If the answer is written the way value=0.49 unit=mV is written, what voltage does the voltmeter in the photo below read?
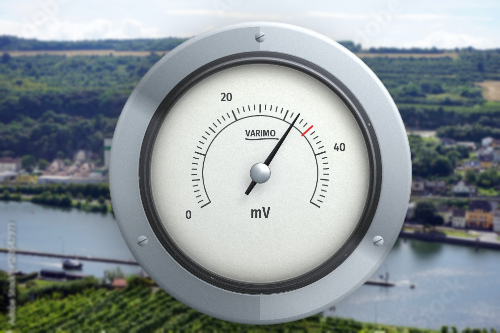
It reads value=32 unit=mV
